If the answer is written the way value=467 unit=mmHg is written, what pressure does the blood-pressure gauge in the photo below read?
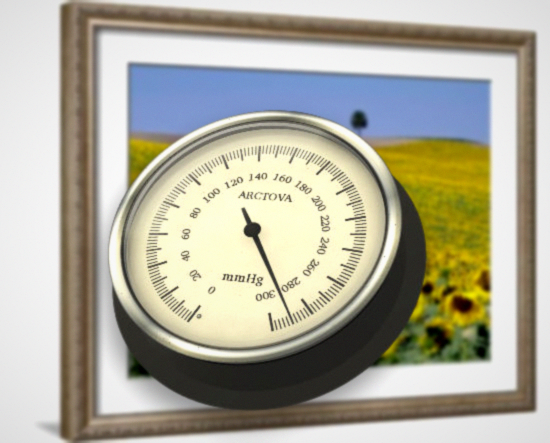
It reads value=290 unit=mmHg
